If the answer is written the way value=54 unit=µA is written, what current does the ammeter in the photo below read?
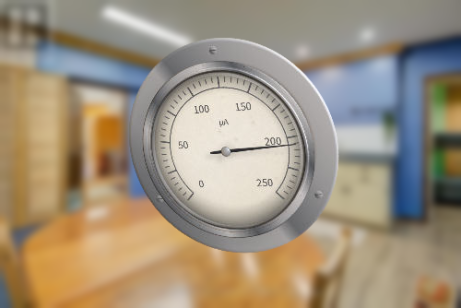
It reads value=205 unit=µA
